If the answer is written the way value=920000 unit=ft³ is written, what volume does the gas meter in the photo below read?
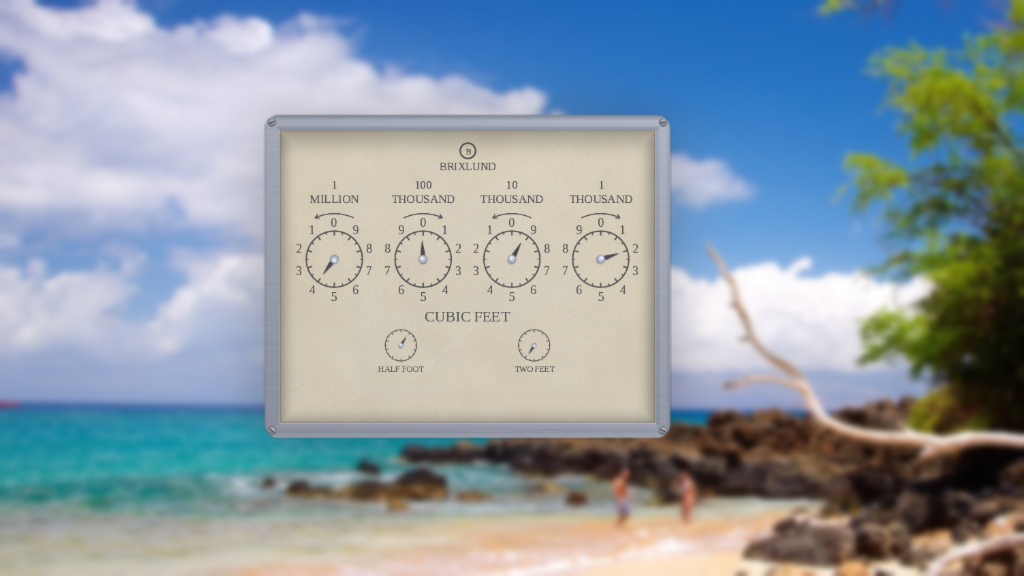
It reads value=399200 unit=ft³
